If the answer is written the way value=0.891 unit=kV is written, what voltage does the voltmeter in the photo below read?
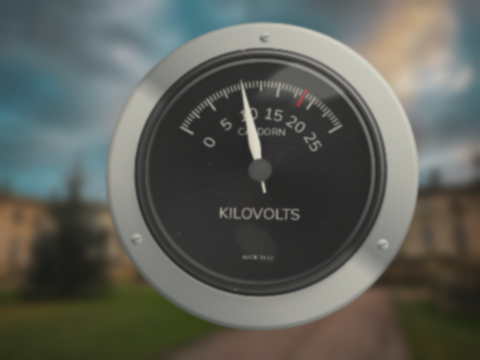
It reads value=10 unit=kV
